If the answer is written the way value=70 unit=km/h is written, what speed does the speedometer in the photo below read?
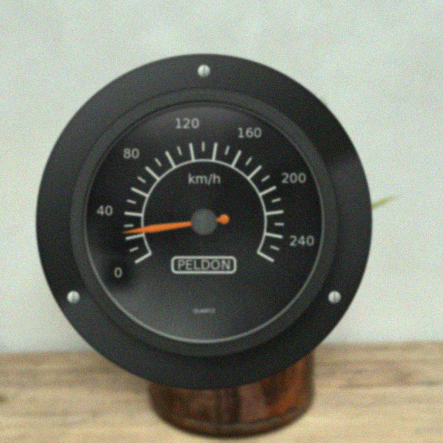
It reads value=25 unit=km/h
